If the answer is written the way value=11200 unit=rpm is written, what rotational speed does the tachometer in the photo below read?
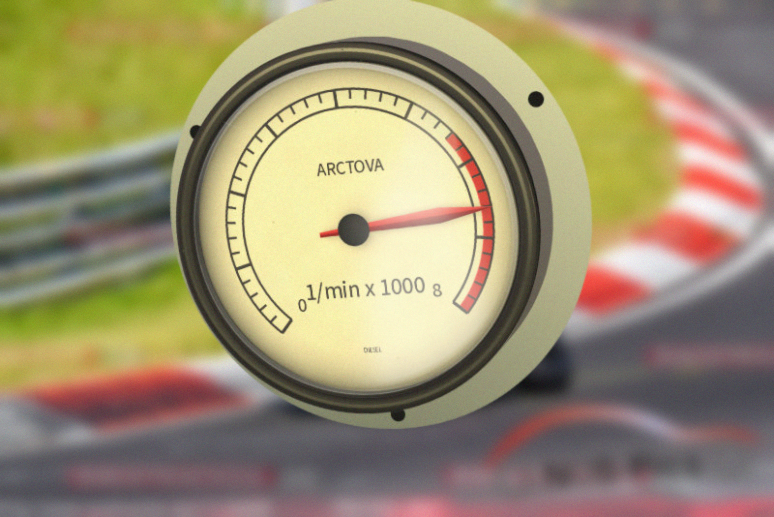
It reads value=6600 unit=rpm
